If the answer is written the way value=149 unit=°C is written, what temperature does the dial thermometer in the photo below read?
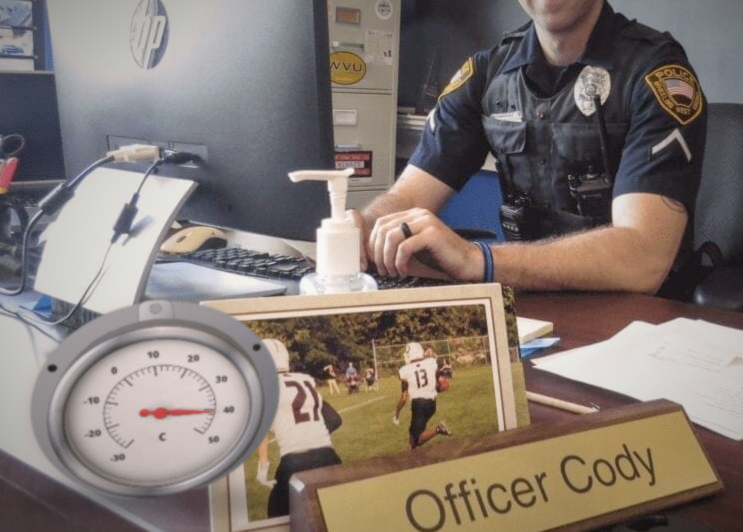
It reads value=40 unit=°C
